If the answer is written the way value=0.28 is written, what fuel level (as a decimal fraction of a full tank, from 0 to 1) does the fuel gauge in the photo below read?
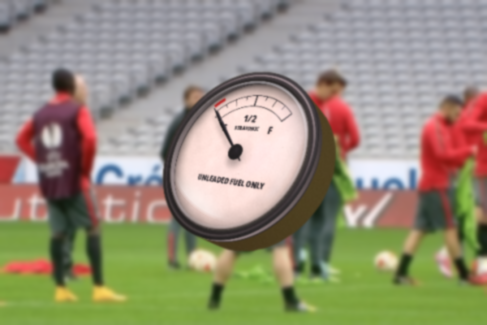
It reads value=0
